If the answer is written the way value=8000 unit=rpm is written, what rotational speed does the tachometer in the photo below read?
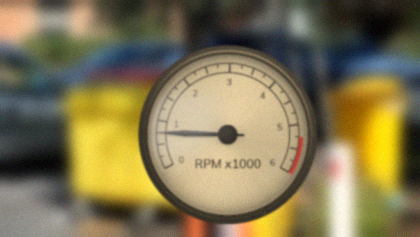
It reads value=750 unit=rpm
